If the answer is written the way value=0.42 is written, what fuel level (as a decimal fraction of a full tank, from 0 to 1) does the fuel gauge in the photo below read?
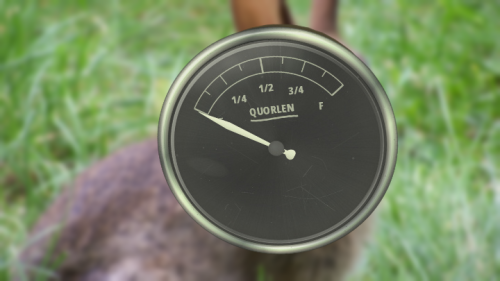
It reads value=0
